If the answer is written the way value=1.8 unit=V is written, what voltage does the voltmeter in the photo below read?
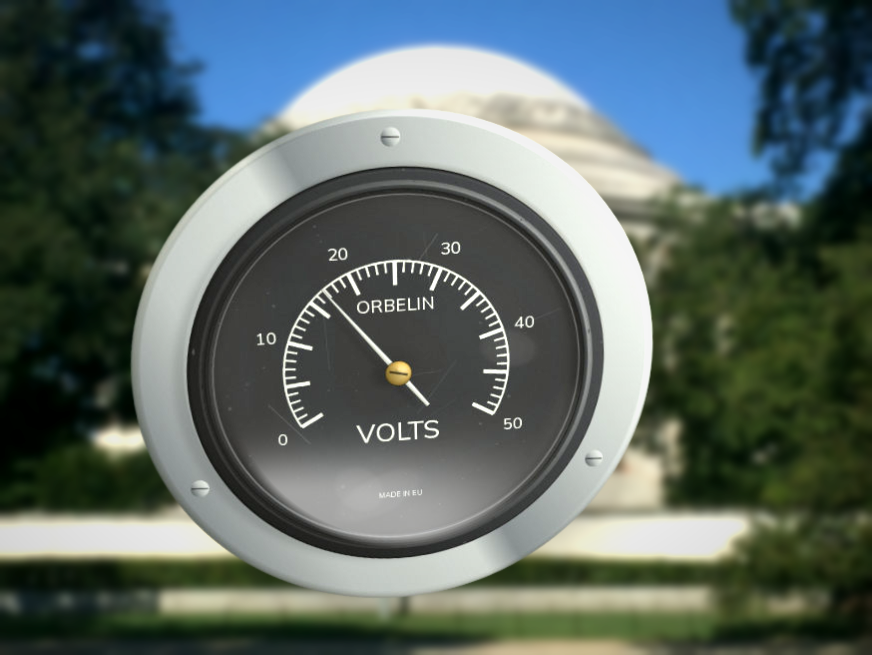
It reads value=17 unit=V
